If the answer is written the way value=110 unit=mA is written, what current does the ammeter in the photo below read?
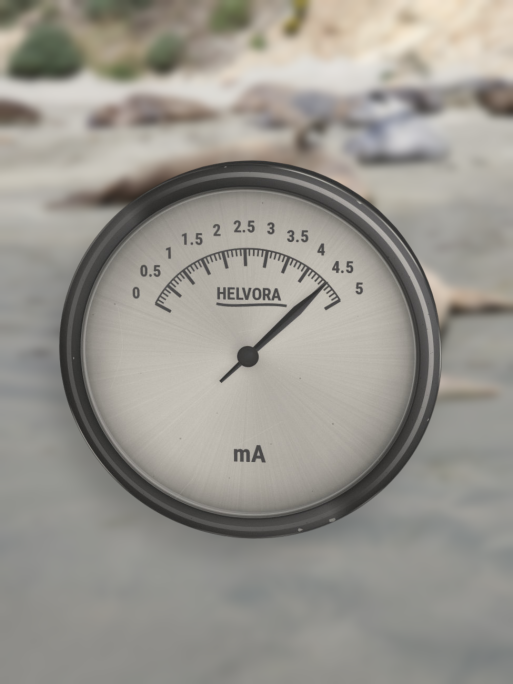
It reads value=4.5 unit=mA
